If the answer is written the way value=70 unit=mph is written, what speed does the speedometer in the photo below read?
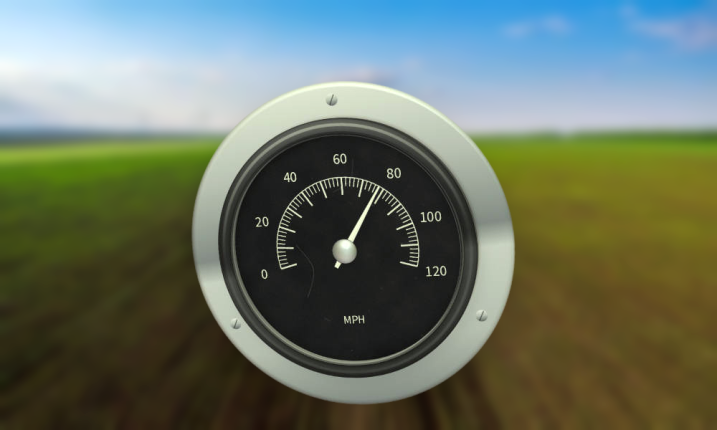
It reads value=78 unit=mph
